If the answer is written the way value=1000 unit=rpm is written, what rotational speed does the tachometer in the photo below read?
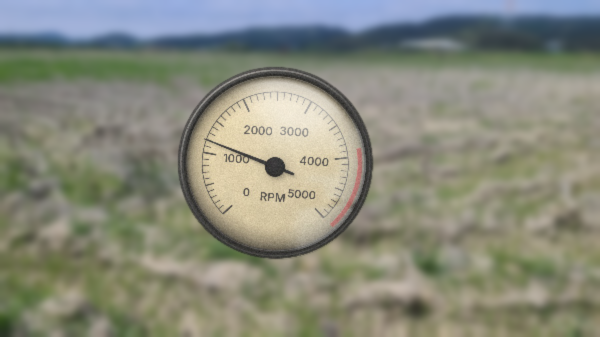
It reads value=1200 unit=rpm
